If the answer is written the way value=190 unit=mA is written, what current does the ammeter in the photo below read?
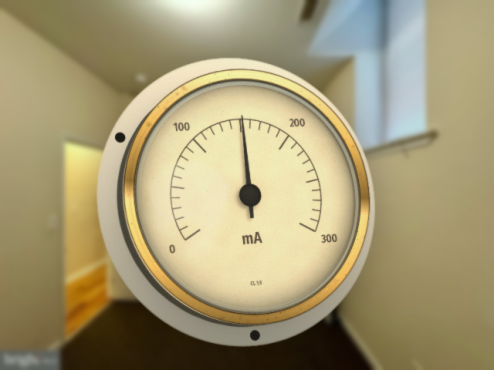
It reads value=150 unit=mA
